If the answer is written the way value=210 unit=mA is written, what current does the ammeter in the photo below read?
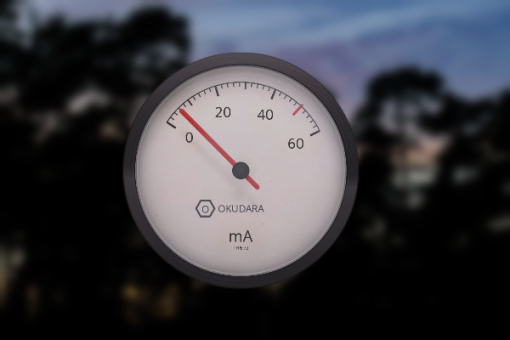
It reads value=6 unit=mA
